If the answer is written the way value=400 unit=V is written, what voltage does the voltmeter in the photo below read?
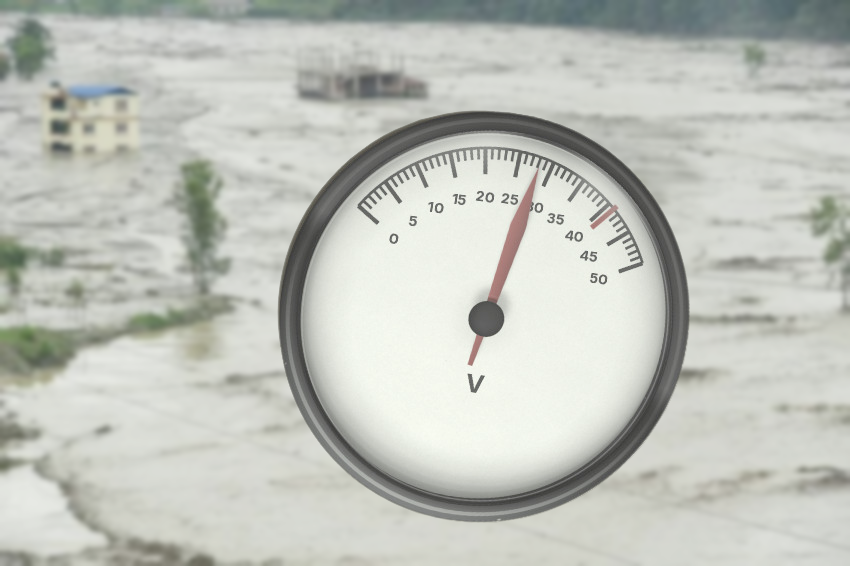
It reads value=28 unit=V
